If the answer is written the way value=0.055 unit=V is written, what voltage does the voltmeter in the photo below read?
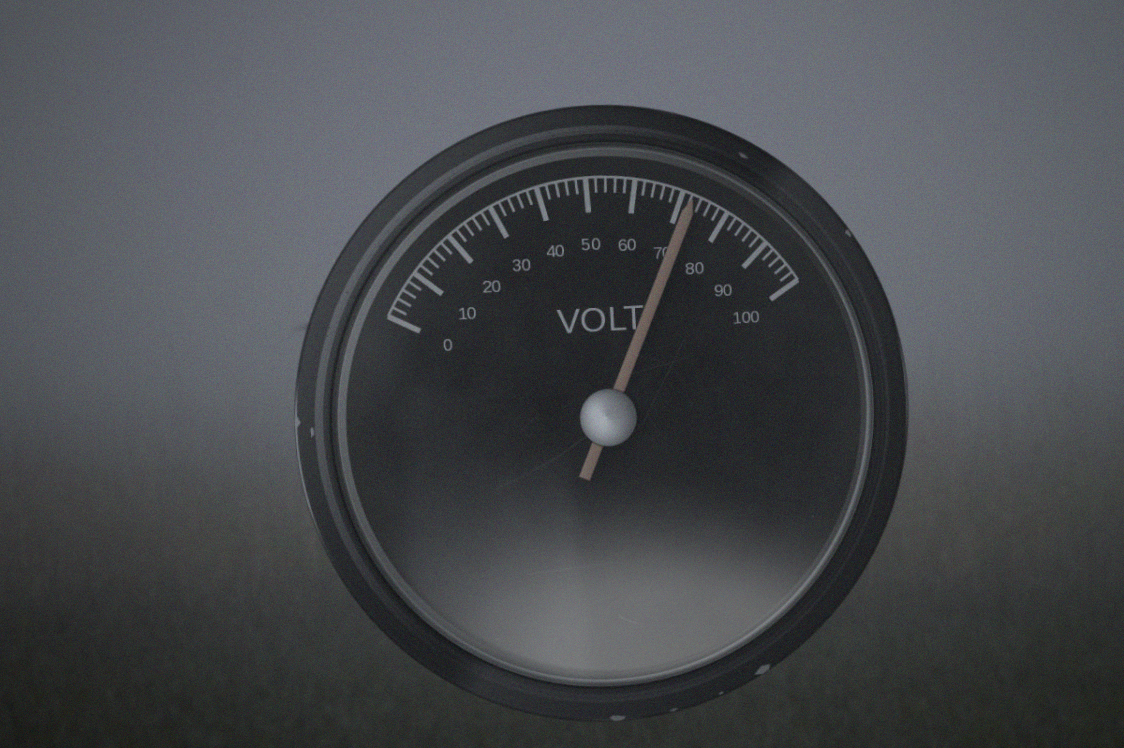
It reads value=72 unit=V
